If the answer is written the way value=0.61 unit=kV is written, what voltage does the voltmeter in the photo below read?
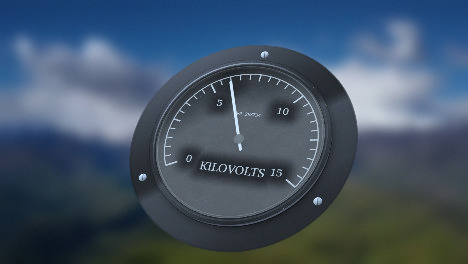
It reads value=6 unit=kV
